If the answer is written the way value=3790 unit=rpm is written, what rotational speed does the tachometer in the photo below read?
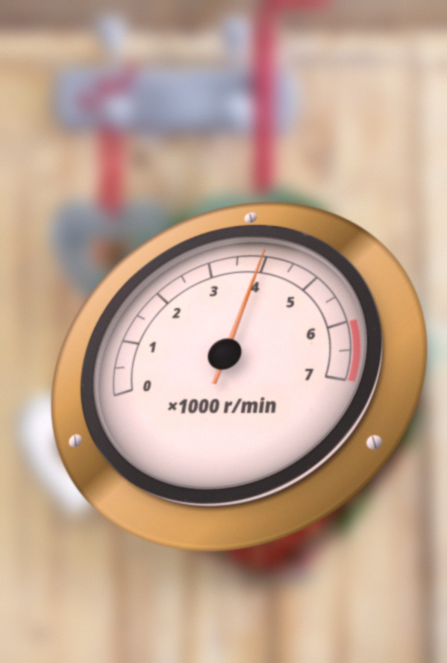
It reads value=4000 unit=rpm
